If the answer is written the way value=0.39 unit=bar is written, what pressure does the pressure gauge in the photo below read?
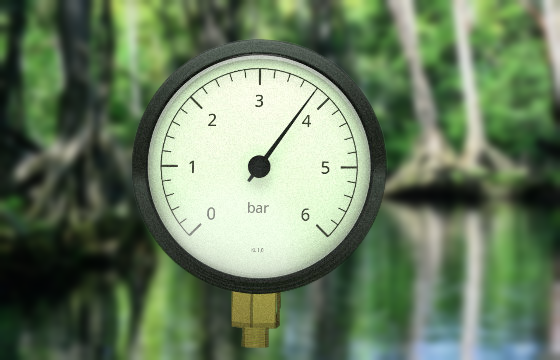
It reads value=3.8 unit=bar
